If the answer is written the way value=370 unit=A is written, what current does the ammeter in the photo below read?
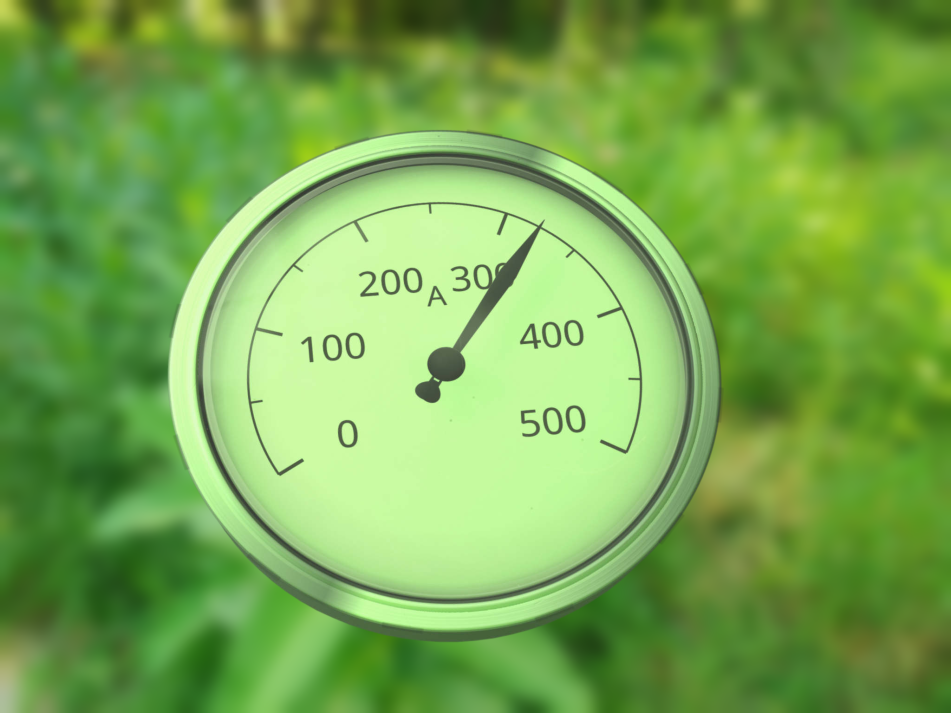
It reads value=325 unit=A
